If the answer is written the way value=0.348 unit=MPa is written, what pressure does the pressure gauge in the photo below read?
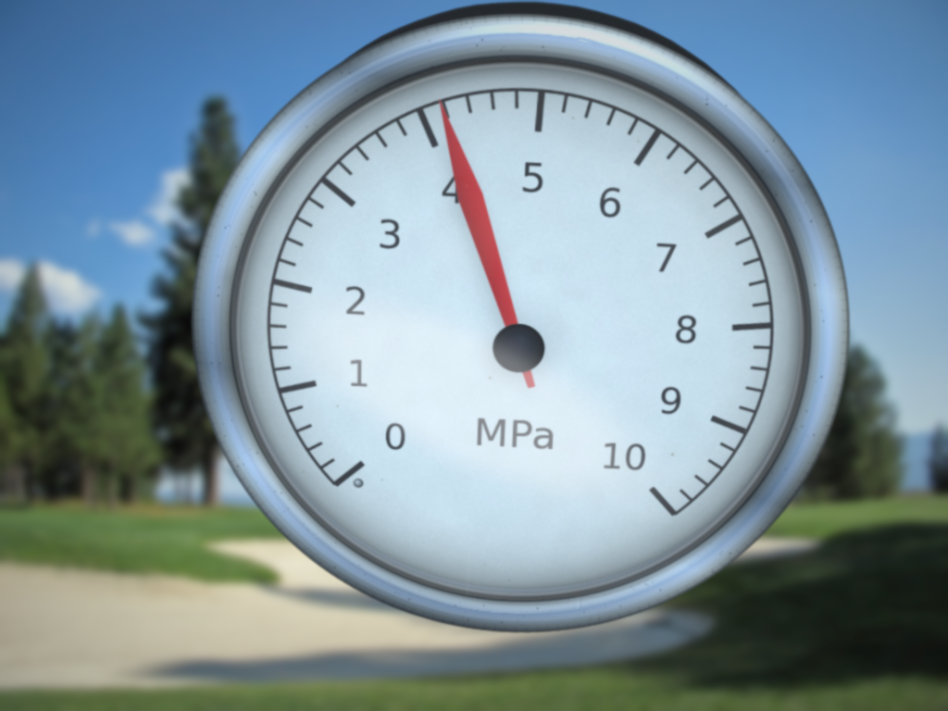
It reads value=4.2 unit=MPa
